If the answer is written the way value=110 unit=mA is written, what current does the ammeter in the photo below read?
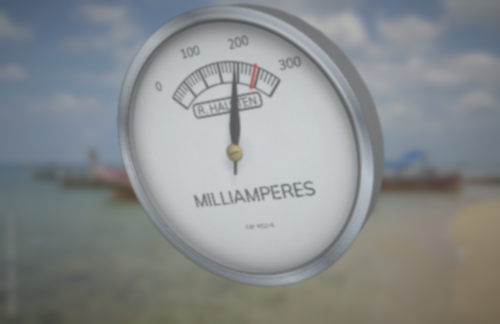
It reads value=200 unit=mA
